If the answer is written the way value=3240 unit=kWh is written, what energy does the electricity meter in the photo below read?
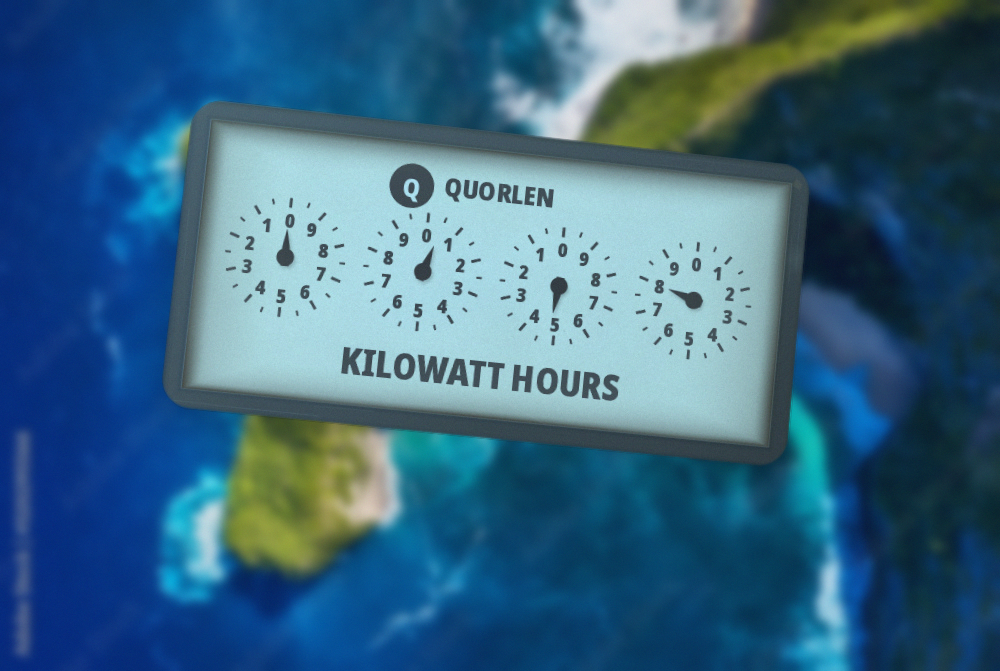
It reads value=48 unit=kWh
